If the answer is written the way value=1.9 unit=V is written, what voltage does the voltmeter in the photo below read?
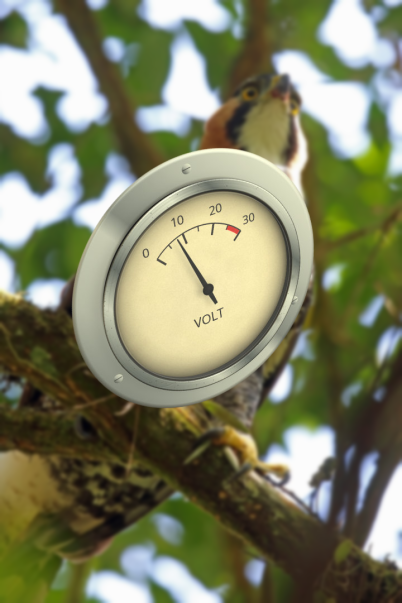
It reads value=7.5 unit=V
